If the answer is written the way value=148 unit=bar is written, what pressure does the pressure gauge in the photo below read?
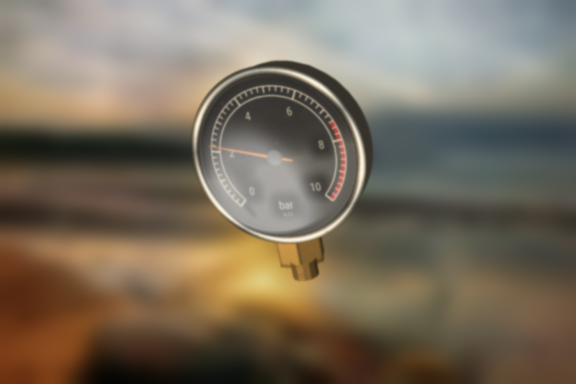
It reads value=2.2 unit=bar
